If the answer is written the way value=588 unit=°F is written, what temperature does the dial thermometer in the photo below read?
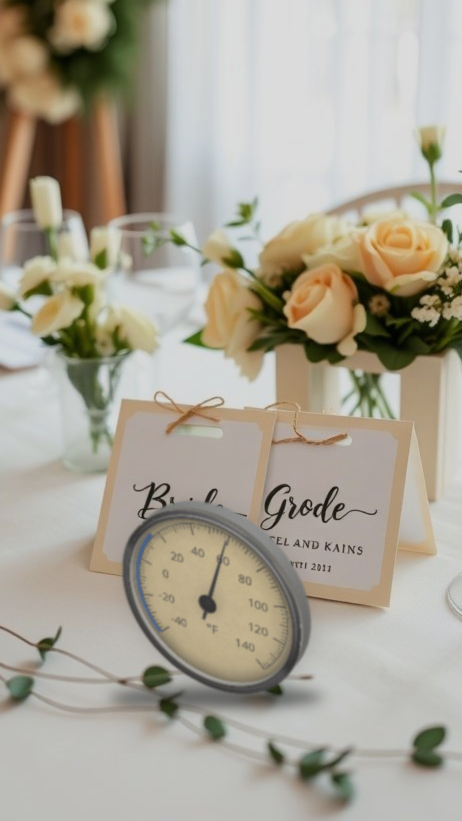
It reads value=60 unit=°F
